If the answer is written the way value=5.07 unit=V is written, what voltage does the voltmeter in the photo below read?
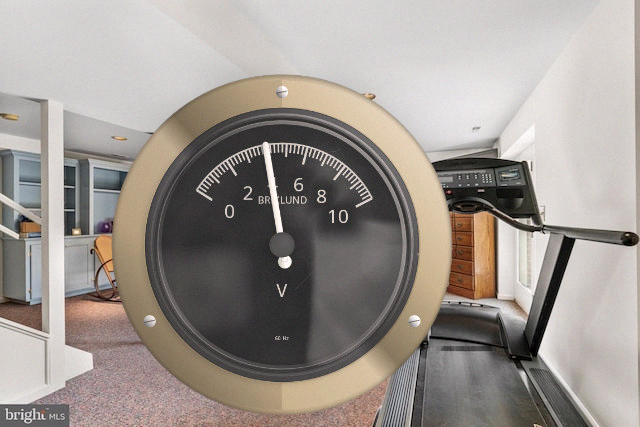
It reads value=4 unit=V
